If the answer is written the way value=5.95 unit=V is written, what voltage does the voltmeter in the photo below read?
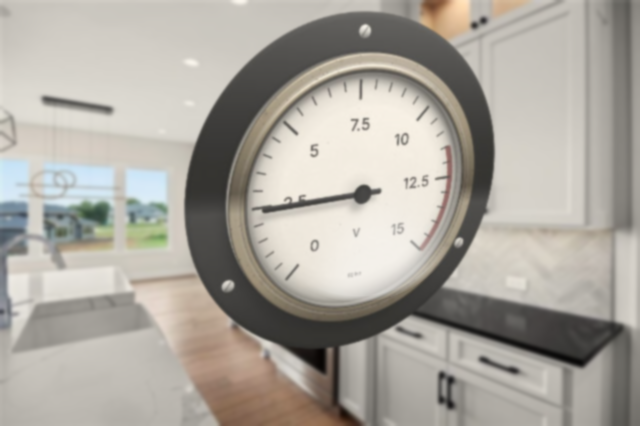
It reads value=2.5 unit=V
